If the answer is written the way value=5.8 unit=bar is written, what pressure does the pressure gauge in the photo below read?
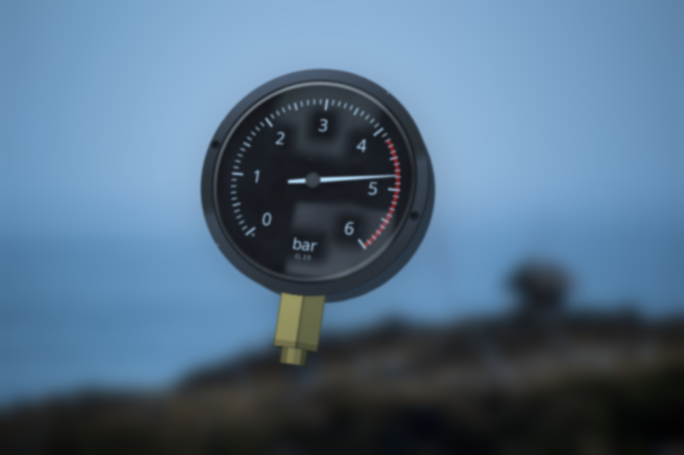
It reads value=4.8 unit=bar
